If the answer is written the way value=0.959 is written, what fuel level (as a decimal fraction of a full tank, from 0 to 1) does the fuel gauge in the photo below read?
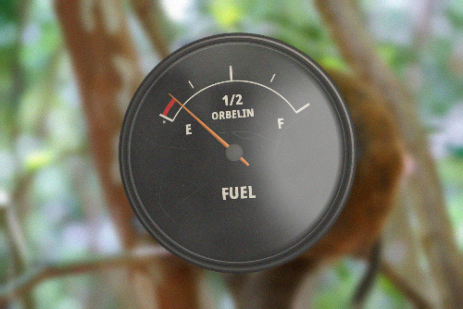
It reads value=0.125
